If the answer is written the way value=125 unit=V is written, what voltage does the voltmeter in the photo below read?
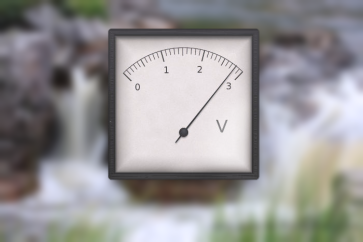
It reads value=2.8 unit=V
